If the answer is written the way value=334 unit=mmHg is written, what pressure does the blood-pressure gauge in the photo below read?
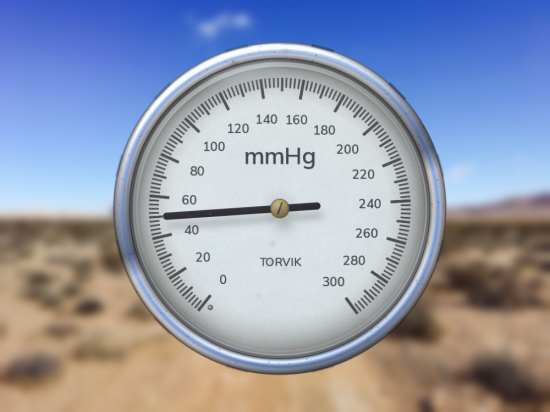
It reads value=50 unit=mmHg
